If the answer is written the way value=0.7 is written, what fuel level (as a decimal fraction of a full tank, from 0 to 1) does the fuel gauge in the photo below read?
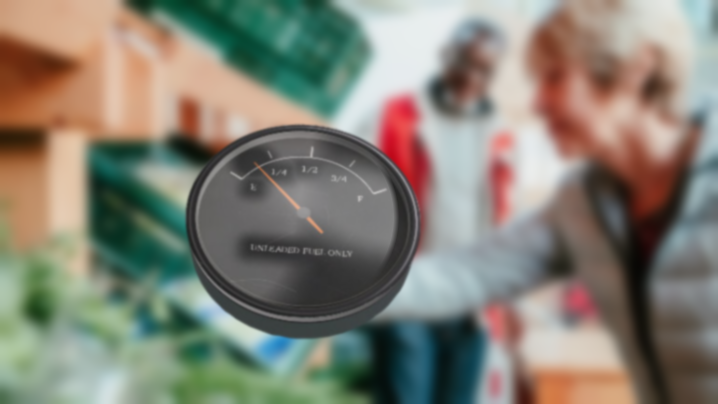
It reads value=0.125
